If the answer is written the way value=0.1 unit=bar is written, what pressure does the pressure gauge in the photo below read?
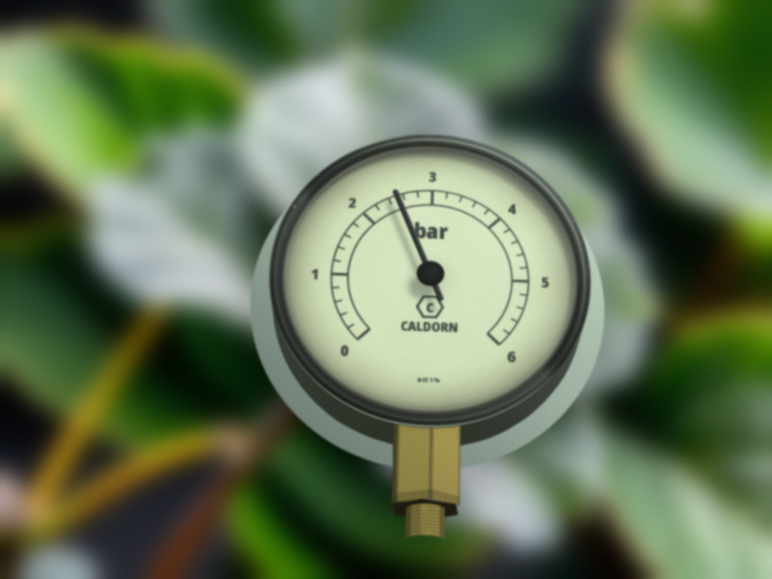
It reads value=2.5 unit=bar
